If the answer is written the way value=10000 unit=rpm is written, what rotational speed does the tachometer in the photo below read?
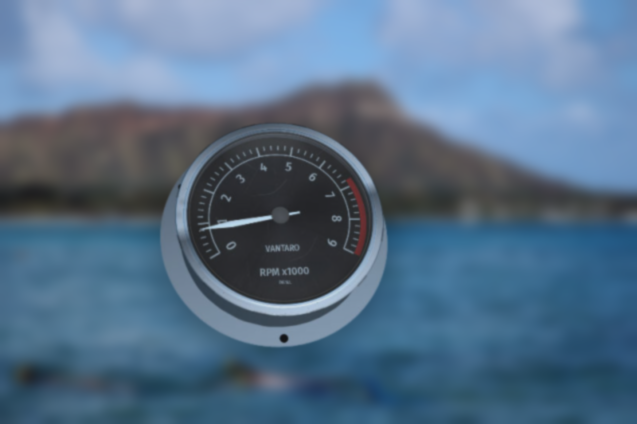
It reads value=800 unit=rpm
